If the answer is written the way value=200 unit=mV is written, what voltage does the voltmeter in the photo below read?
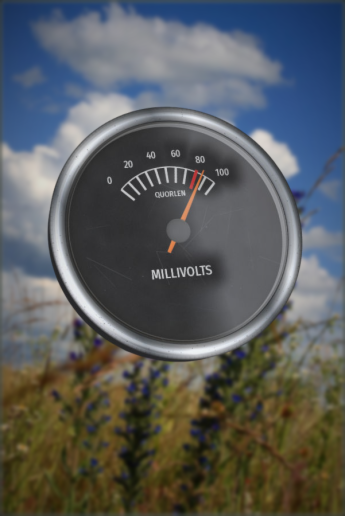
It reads value=85 unit=mV
